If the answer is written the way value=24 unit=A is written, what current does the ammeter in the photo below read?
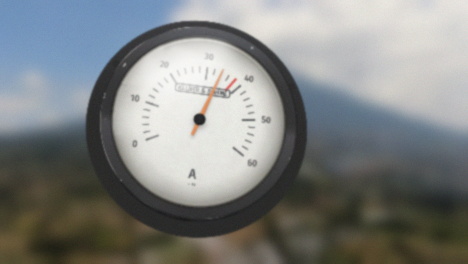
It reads value=34 unit=A
